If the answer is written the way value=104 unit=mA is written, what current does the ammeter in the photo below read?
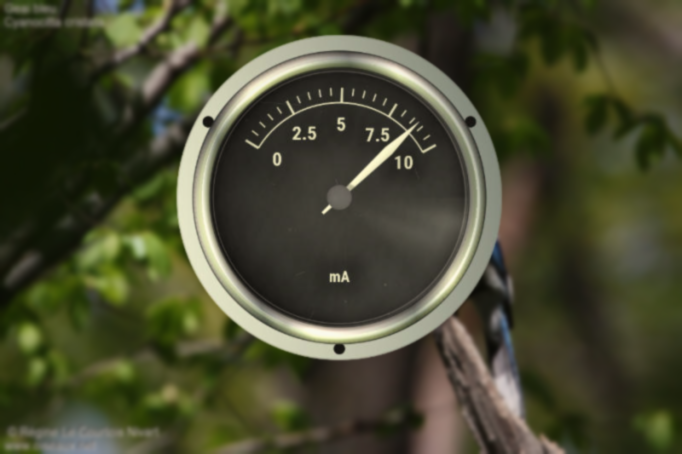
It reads value=8.75 unit=mA
